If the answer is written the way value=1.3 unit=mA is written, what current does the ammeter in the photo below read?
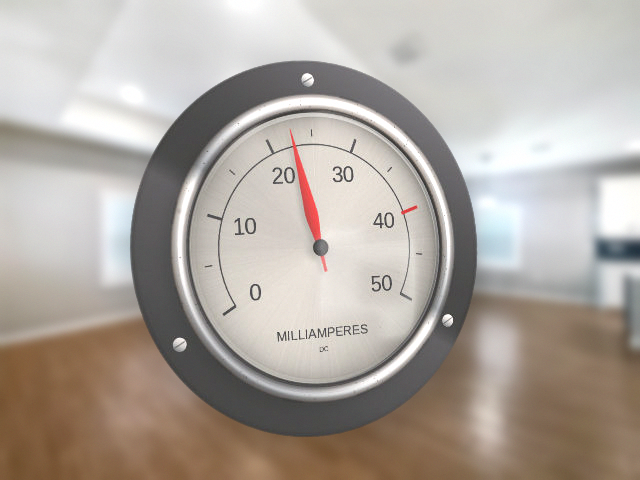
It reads value=22.5 unit=mA
